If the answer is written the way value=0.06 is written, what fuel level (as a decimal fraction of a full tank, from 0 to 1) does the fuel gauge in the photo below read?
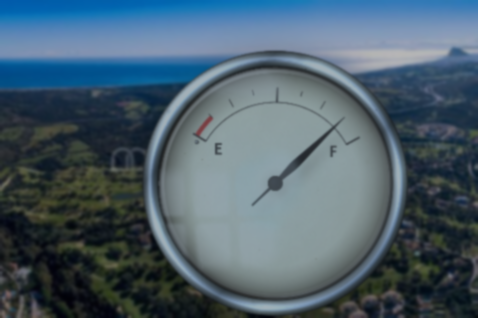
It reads value=0.875
